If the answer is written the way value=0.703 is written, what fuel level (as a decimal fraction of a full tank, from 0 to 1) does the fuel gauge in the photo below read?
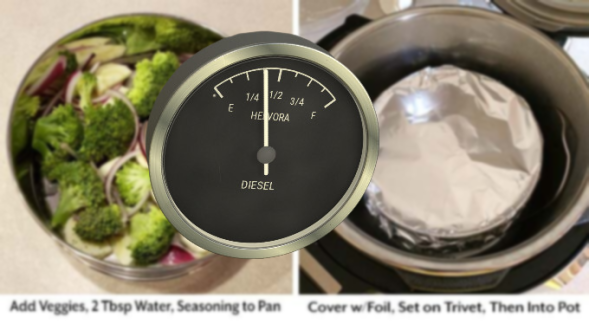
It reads value=0.375
